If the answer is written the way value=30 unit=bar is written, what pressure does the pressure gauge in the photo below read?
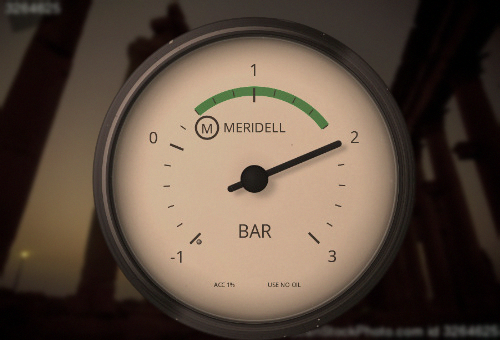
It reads value=2 unit=bar
